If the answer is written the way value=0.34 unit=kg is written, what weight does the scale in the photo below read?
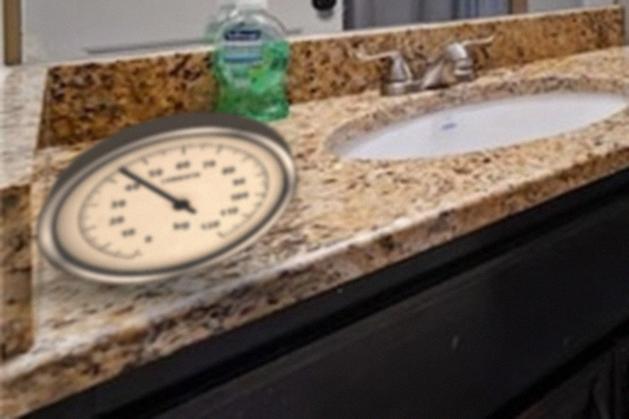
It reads value=45 unit=kg
